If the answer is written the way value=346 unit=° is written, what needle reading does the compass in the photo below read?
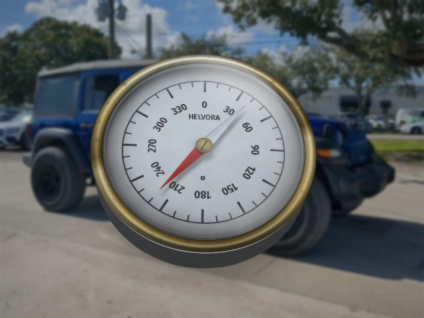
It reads value=220 unit=°
